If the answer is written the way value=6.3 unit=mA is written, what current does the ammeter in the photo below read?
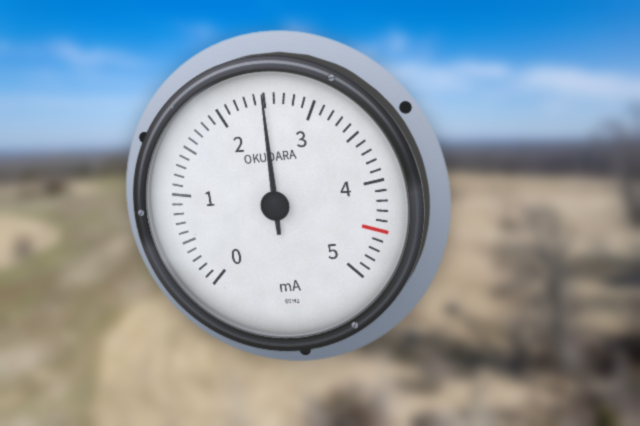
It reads value=2.5 unit=mA
